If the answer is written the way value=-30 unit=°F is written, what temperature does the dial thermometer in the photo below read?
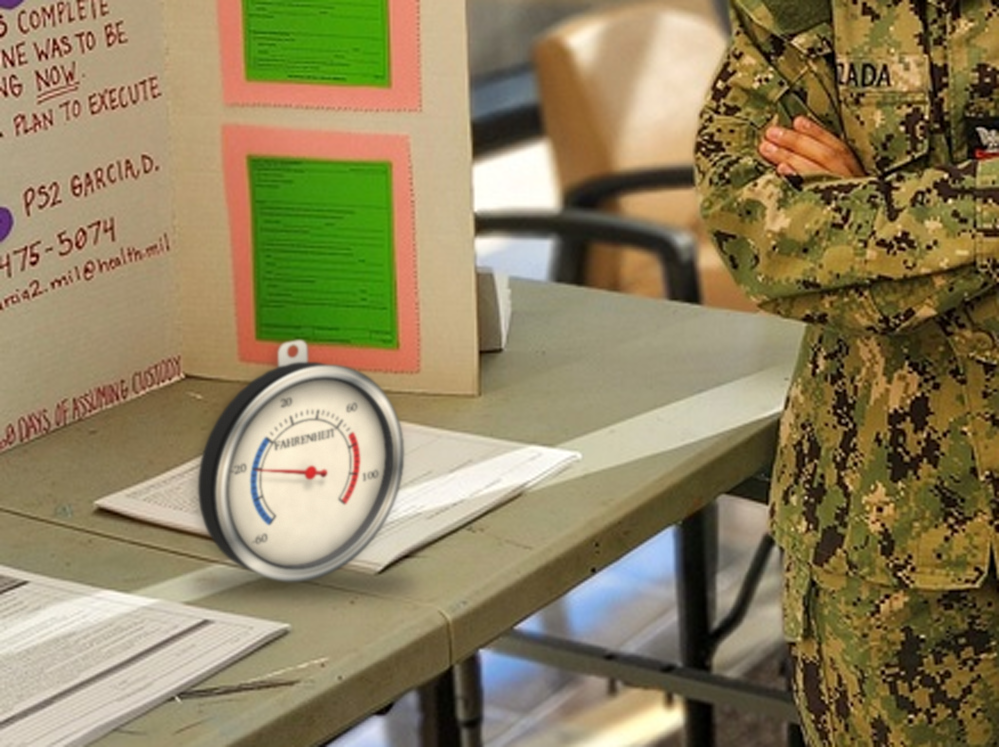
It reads value=-20 unit=°F
